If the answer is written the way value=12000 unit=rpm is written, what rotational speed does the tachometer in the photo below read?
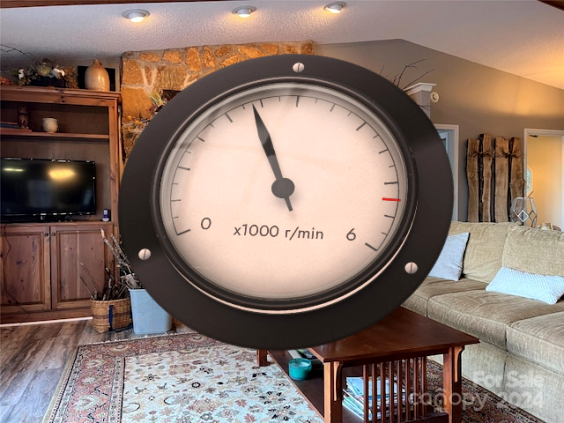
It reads value=2375 unit=rpm
